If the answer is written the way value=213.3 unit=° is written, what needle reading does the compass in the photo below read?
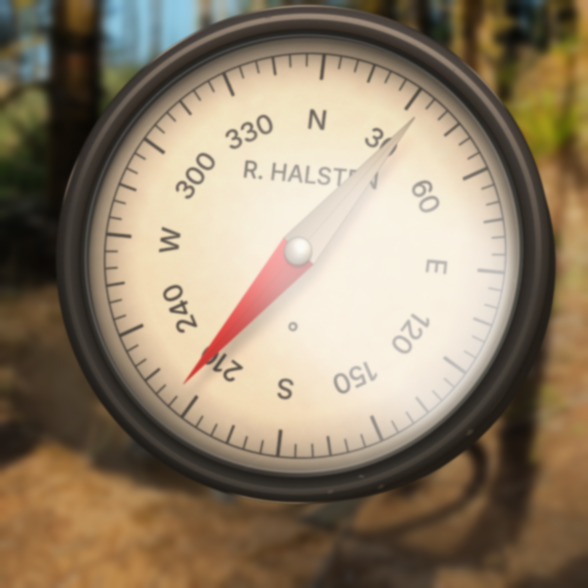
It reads value=215 unit=°
